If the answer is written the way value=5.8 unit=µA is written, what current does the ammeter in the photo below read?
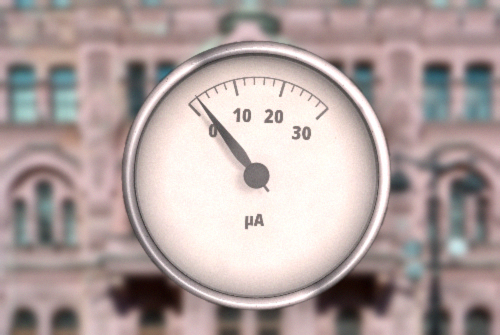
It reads value=2 unit=µA
